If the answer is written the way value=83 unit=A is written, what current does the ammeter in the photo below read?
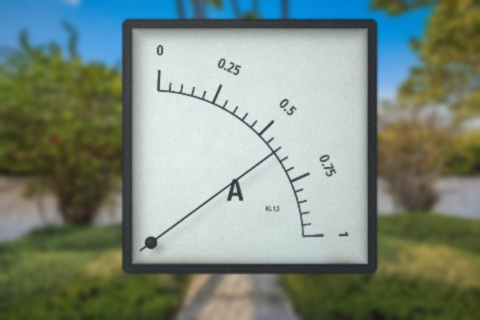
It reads value=0.6 unit=A
